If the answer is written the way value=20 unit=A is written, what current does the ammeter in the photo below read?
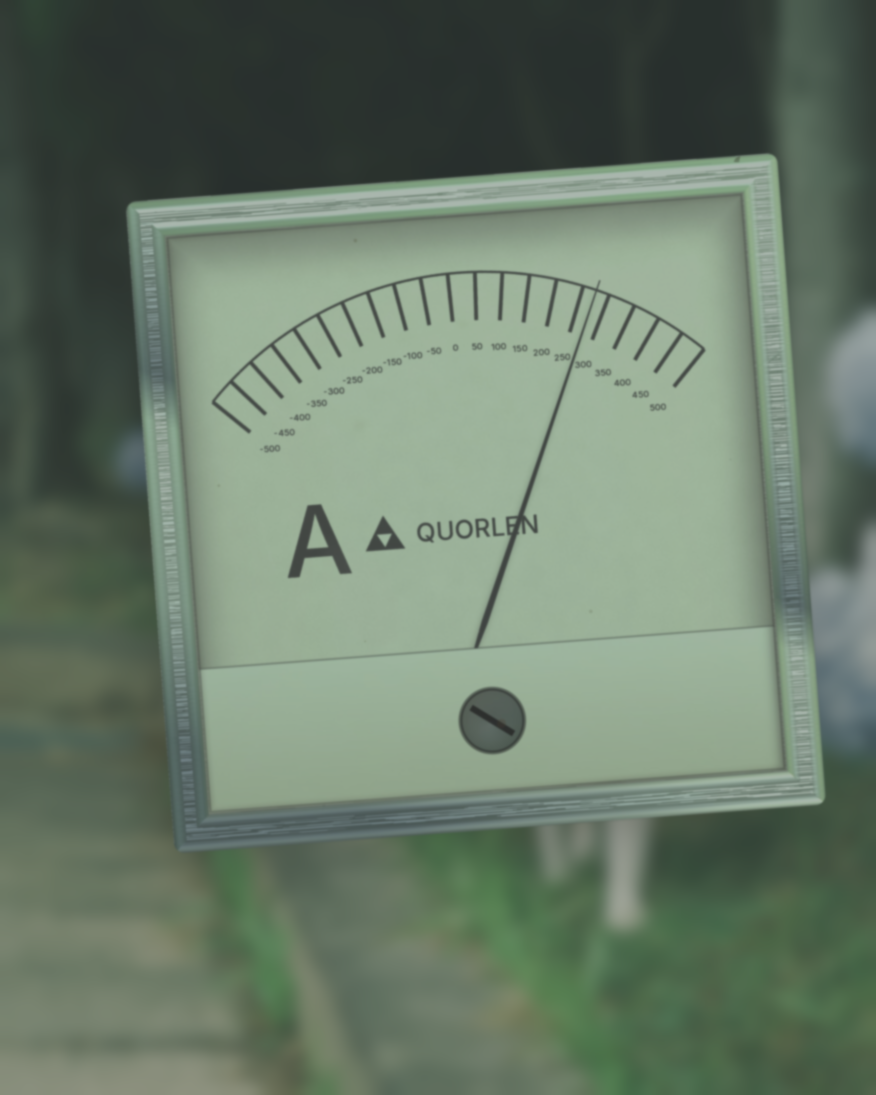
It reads value=275 unit=A
